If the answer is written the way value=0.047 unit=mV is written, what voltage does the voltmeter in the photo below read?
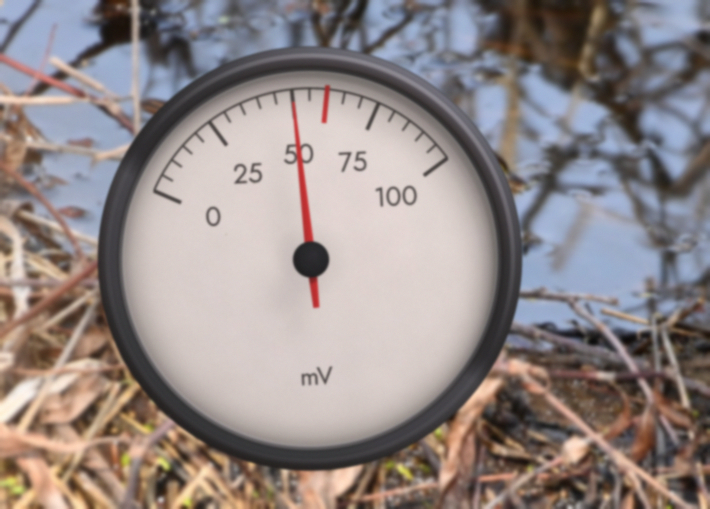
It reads value=50 unit=mV
